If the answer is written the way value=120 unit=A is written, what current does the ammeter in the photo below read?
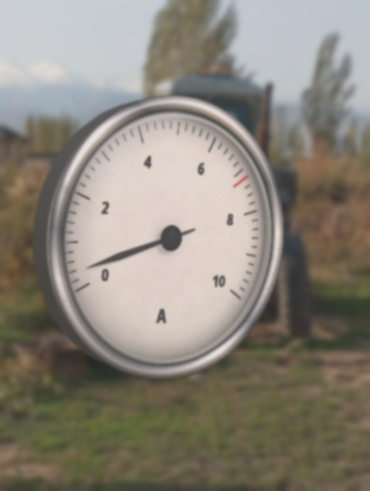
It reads value=0.4 unit=A
